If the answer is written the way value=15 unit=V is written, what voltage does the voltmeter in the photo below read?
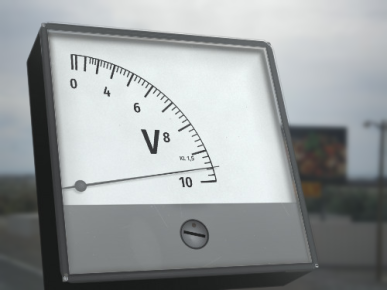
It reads value=9.6 unit=V
